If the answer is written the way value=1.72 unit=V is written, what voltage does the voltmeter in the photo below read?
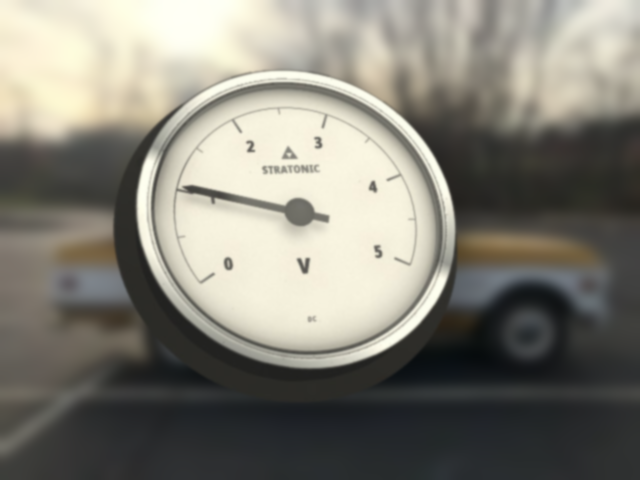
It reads value=1 unit=V
